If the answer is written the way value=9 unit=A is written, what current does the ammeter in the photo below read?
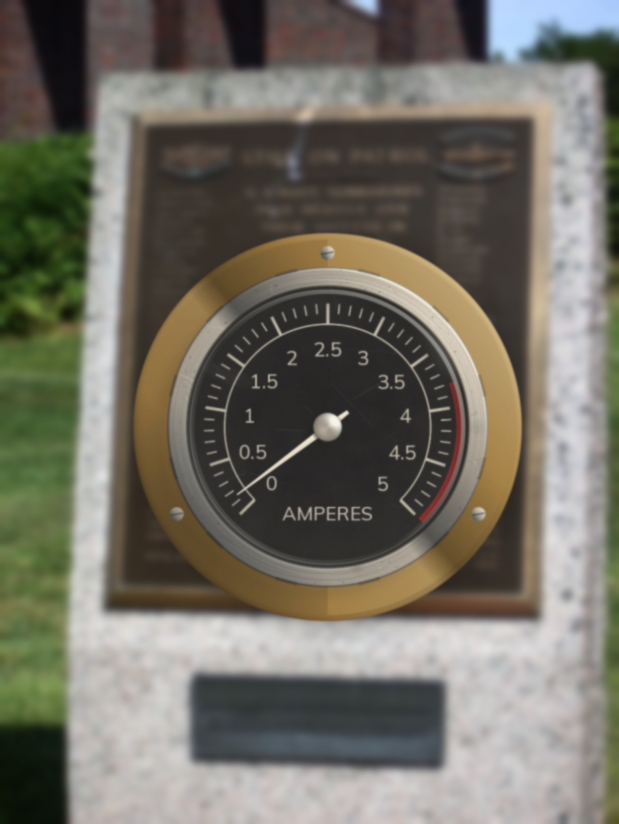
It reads value=0.15 unit=A
